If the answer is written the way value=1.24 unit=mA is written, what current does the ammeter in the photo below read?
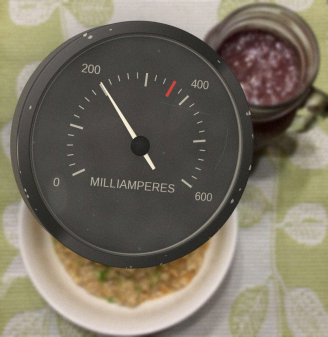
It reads value=200 unit=mA
